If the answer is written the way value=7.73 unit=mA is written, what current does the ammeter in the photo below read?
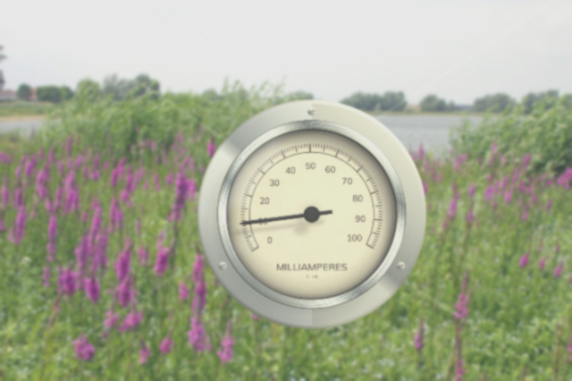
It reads value=10 unit=mA
